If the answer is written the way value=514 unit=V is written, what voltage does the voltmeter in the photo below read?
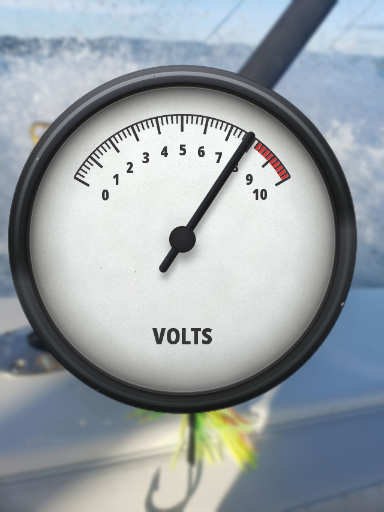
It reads value=7.8 unit=V
